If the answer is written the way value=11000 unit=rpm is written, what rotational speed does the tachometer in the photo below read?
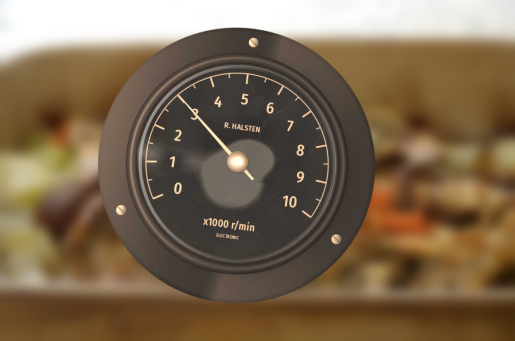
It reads value=3000 unit=rpm
